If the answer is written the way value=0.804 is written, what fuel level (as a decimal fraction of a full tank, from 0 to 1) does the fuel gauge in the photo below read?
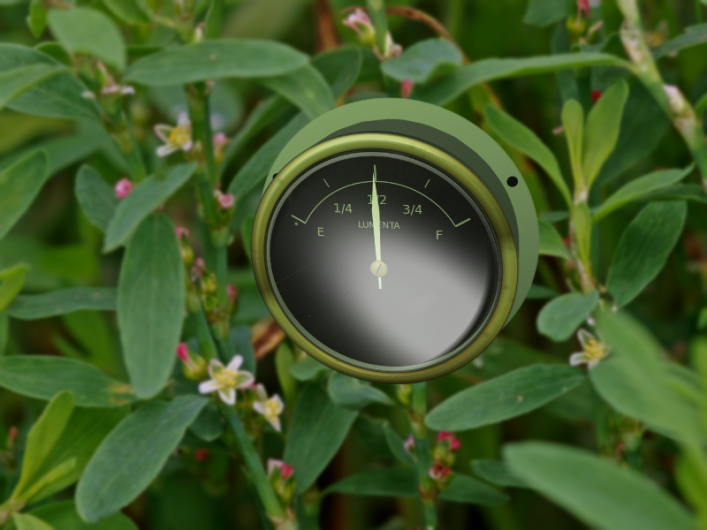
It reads value=0.5
